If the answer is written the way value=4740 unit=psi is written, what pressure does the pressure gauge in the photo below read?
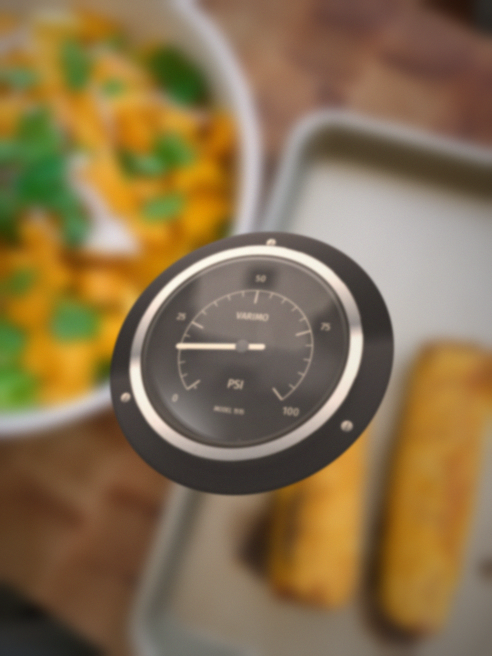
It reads value=15 unit=psi
